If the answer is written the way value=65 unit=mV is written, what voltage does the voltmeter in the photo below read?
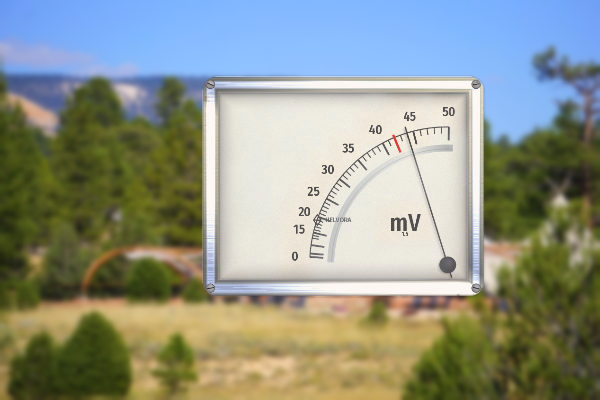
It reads value=44 unit=mV
